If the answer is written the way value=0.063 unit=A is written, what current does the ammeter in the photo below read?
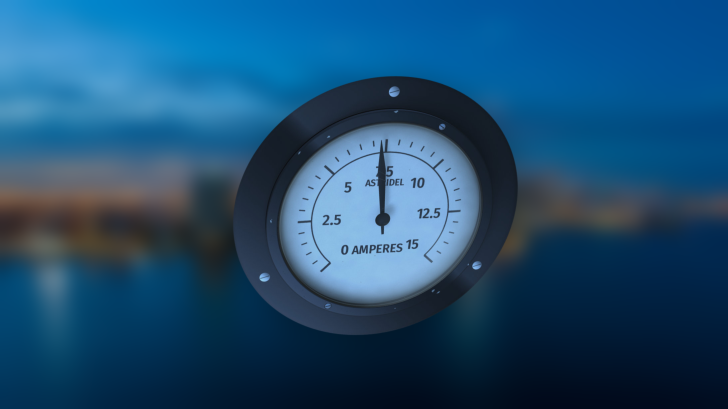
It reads value=7.25 unit=A
